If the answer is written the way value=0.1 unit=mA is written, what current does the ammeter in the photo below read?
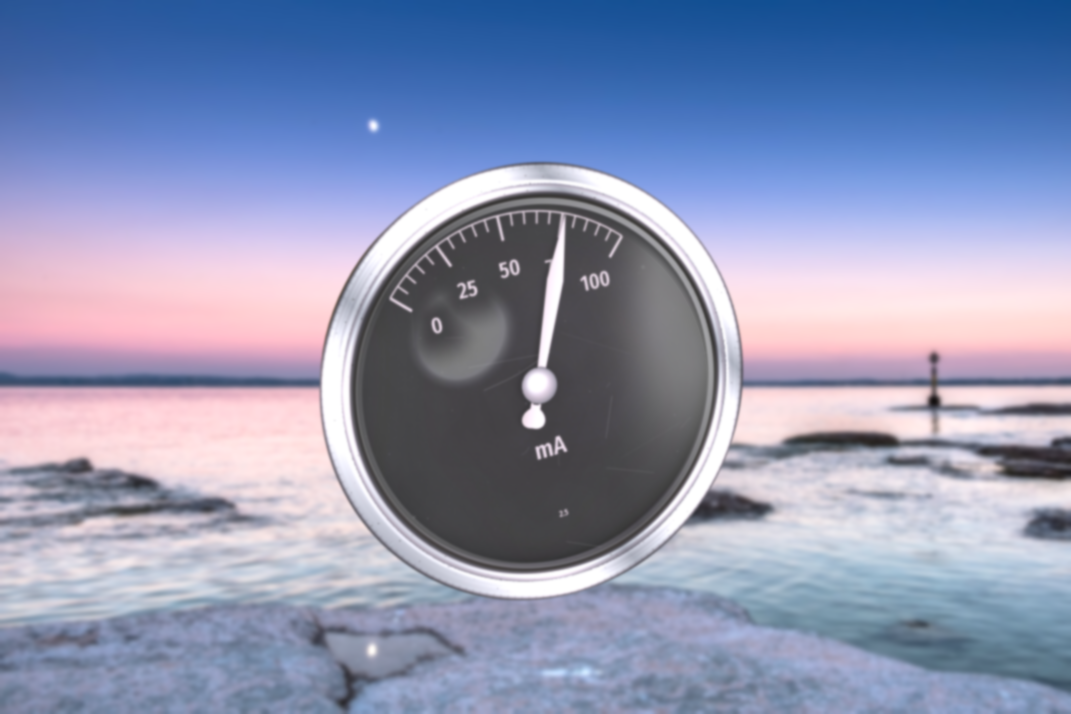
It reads value=75 unit=mA
